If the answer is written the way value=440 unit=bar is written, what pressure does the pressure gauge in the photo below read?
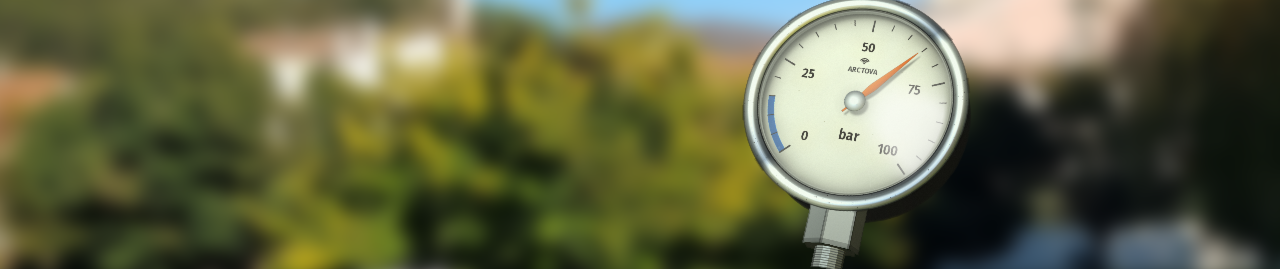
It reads value=65 unit=bar
